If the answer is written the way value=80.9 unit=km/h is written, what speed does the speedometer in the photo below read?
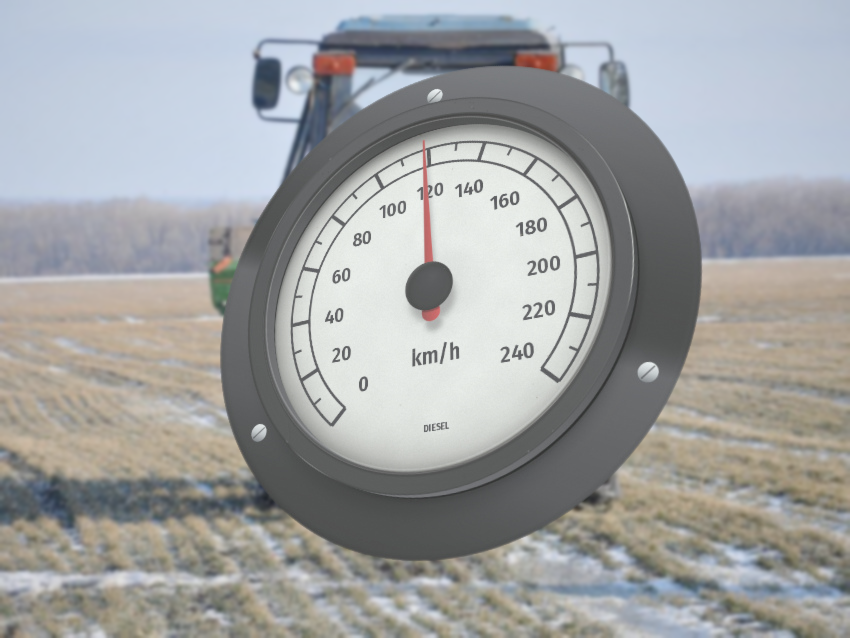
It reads value=120 unit=km/h
